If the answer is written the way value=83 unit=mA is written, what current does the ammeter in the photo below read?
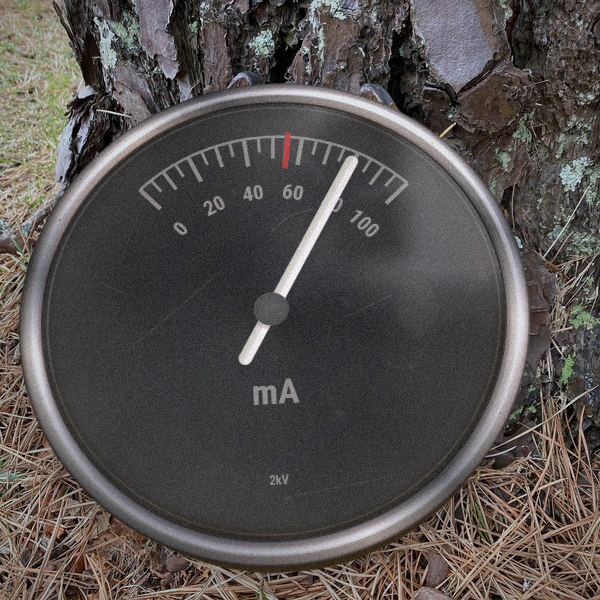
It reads value=80 unit=mA
